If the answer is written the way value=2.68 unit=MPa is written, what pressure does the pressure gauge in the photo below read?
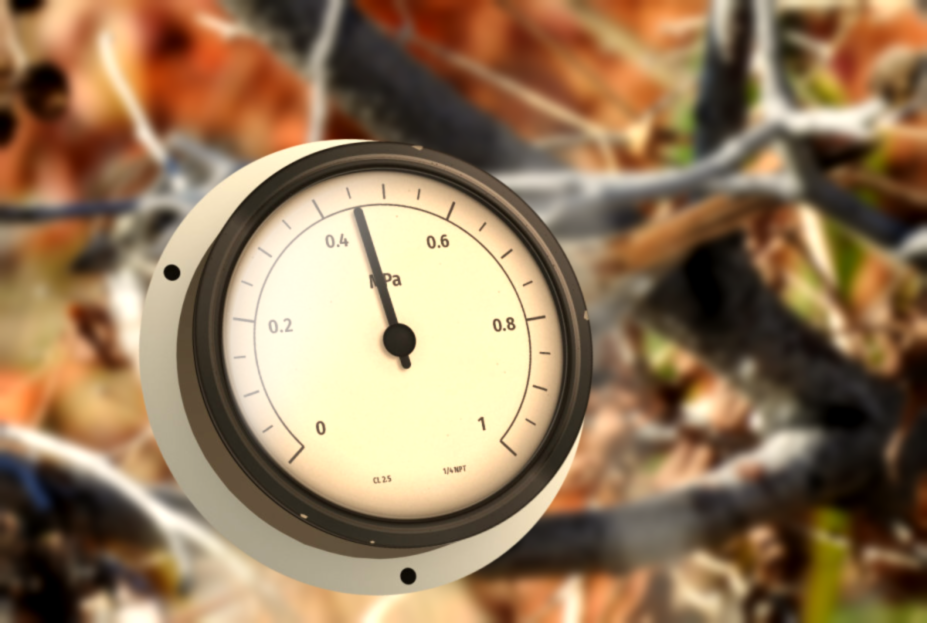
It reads value=0.45 unit=MPa
